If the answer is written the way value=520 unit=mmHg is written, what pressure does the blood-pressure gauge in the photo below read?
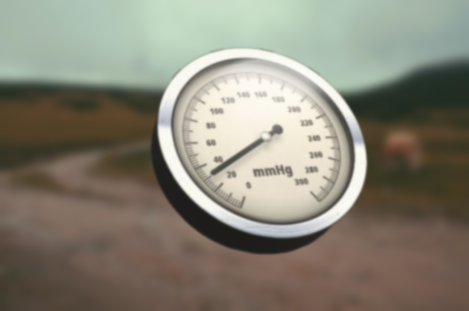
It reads value=30 unit=mmHg
